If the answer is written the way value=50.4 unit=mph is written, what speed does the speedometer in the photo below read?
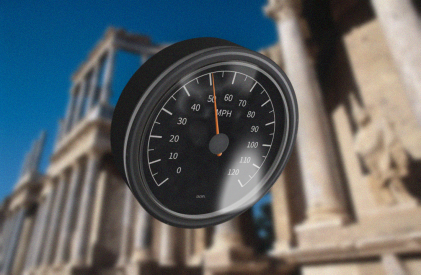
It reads value=50 unit=mph
